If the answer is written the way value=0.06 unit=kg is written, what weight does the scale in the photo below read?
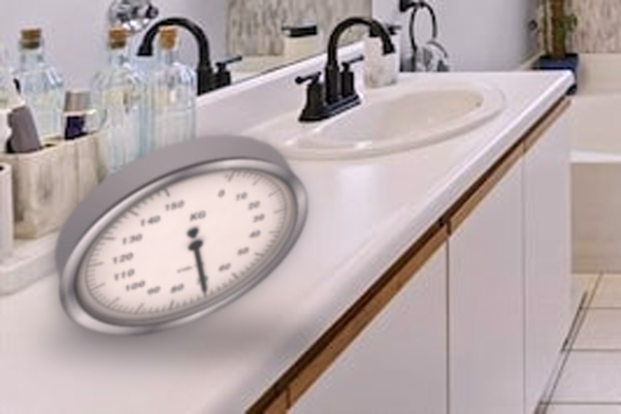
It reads value=70 unit=kg
